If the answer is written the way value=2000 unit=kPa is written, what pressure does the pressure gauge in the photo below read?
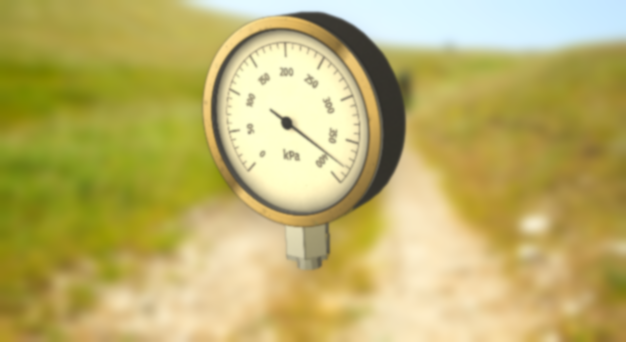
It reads value=380 unit=kPa
